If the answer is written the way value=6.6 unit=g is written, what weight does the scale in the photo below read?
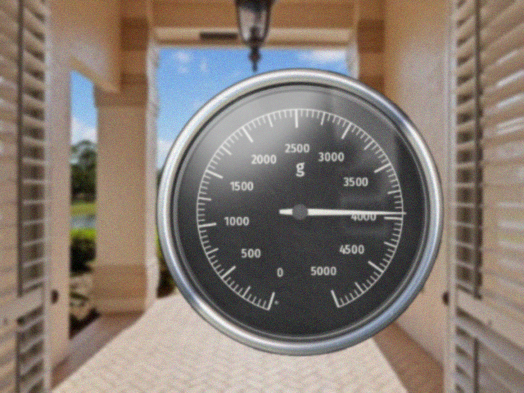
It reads value=3950 unit=g
